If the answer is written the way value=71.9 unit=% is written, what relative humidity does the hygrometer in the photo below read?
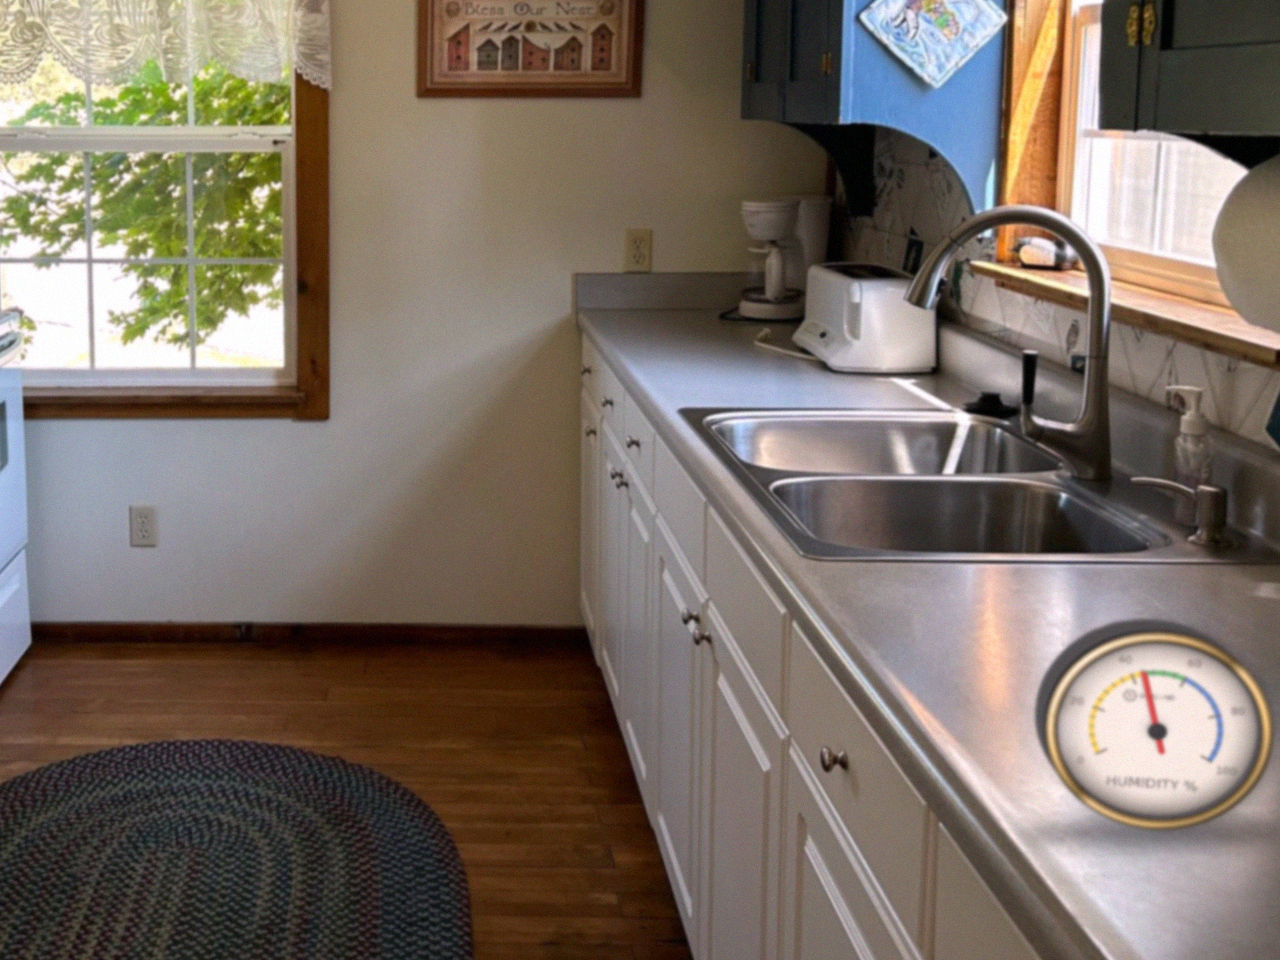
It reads value=44 unit=%
